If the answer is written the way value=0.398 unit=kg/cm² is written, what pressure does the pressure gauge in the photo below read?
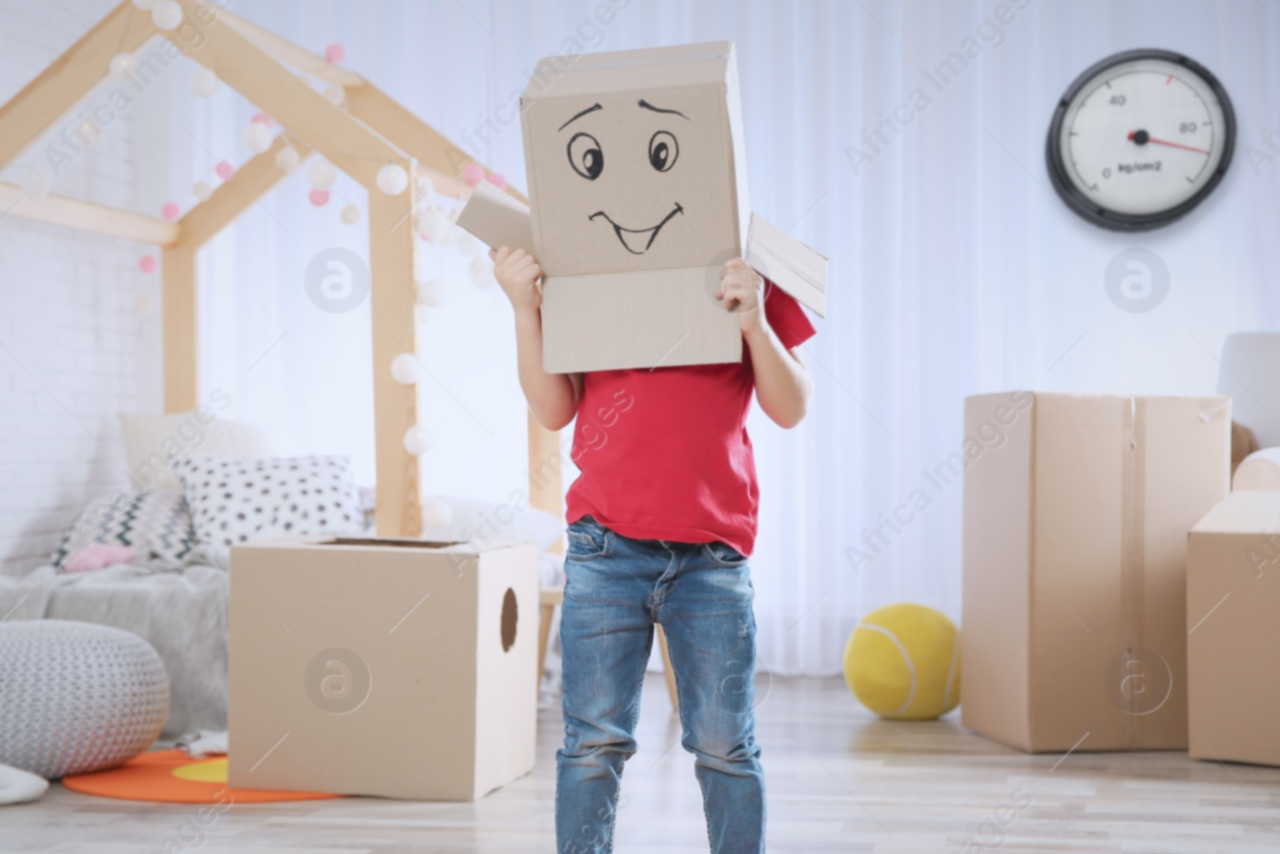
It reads value=90 unit=kg/cm²
